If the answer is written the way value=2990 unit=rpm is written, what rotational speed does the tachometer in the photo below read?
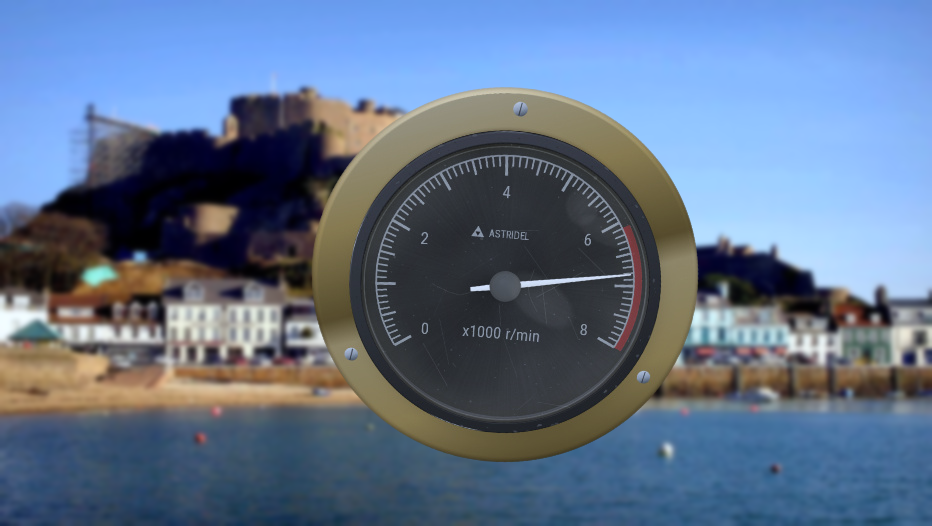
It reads value=6800 unit=rpm
